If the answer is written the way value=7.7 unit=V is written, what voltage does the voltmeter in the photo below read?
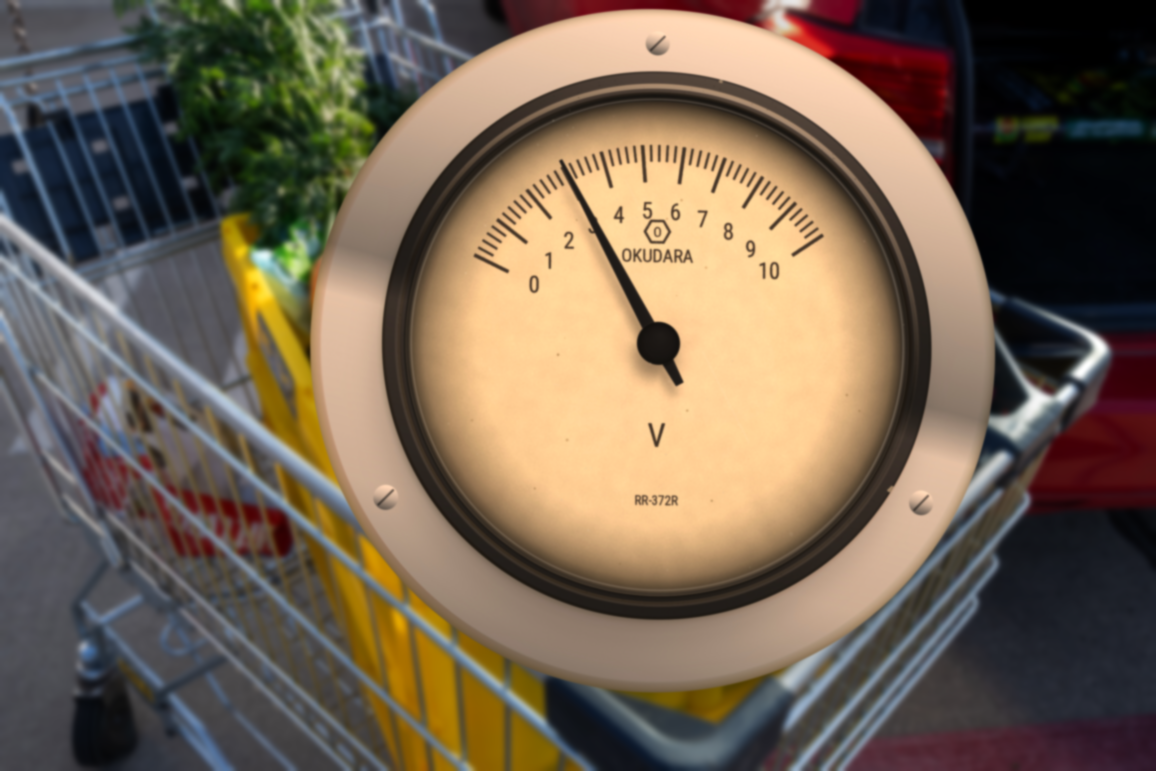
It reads value=3 unit=V
